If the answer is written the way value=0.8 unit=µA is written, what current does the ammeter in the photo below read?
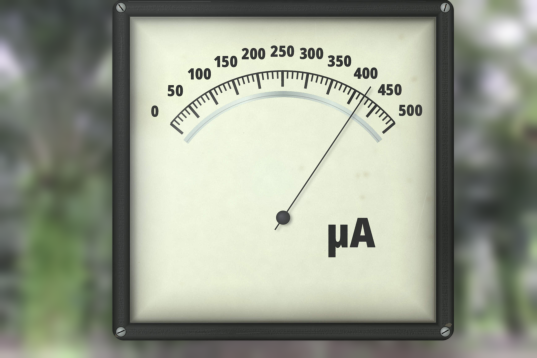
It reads value=420 unit=µA
